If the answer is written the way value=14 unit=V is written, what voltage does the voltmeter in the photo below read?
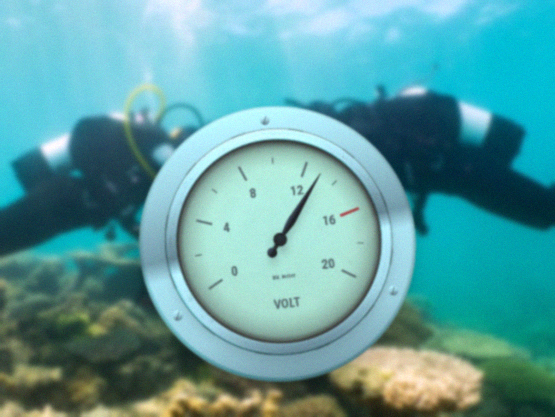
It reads value=13 unit=V
